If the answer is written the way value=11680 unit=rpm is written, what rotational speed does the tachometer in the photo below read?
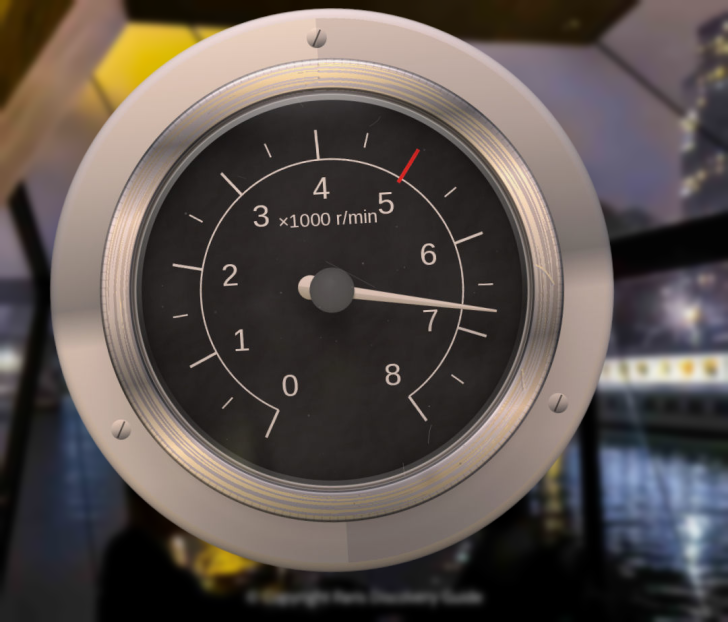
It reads value=6750 unit=rpm
